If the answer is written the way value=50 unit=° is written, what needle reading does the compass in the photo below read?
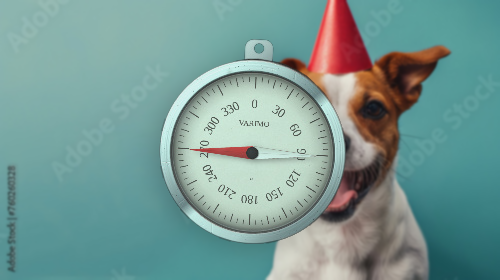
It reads value=270 unit=°
